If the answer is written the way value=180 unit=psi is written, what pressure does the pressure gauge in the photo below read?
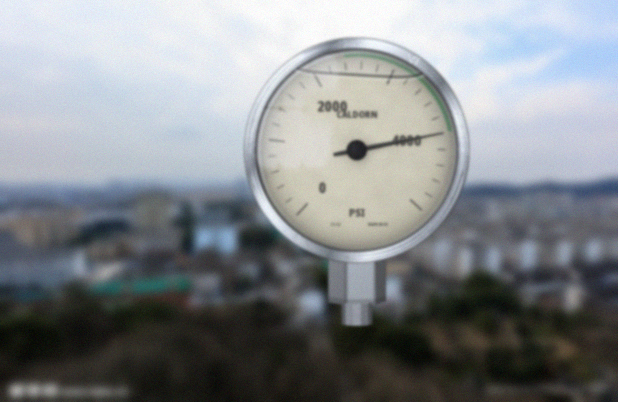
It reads value=4000 unit=psi
